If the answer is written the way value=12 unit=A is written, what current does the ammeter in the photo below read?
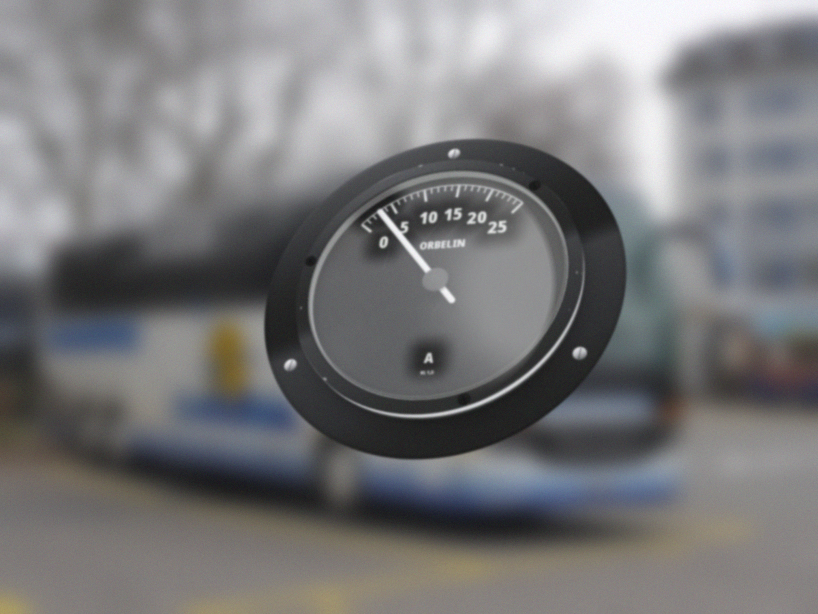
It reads value=3 unit=A
